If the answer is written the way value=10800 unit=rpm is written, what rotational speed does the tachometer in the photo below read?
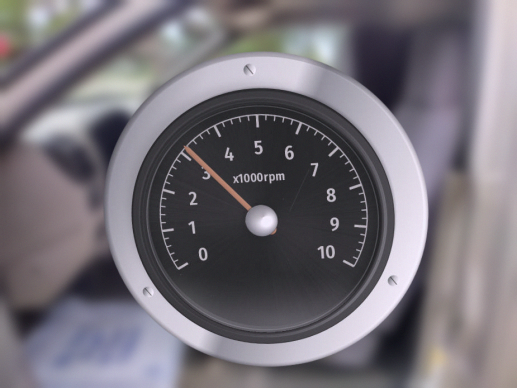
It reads value=3200 unit=rpm
